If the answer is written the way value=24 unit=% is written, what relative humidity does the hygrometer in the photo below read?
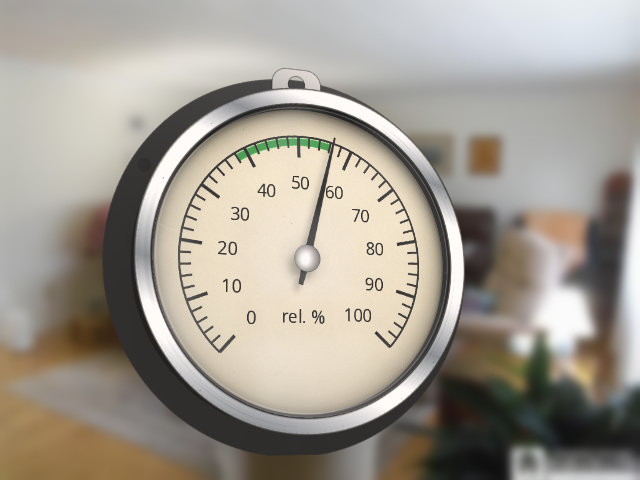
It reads value=56 unit=%
